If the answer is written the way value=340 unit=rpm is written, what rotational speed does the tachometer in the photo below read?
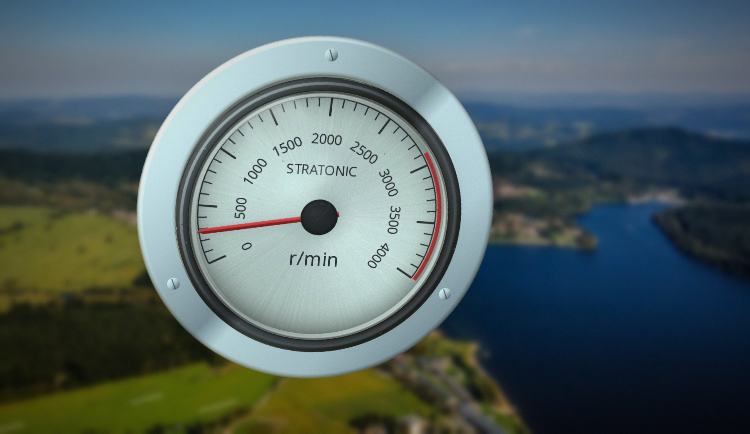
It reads value=300 unit=rpm
